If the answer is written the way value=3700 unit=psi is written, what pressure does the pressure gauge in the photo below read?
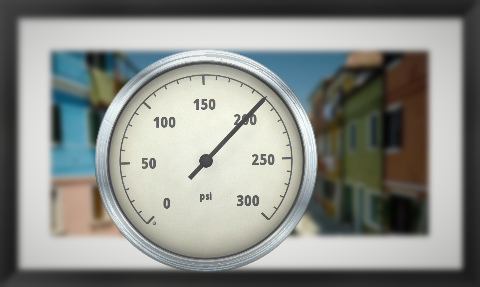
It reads value=200 unit=psi
